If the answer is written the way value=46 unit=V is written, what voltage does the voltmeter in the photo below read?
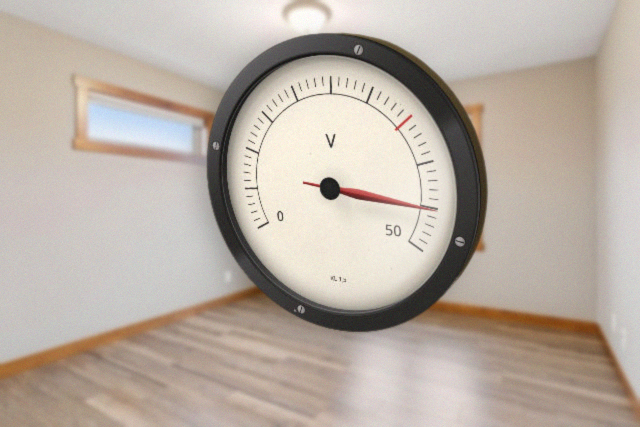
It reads value=45 unit=V
